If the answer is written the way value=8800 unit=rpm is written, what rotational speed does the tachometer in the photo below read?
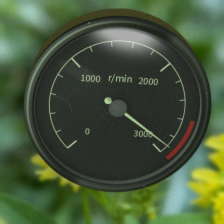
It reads value=2900 unit=rpm
